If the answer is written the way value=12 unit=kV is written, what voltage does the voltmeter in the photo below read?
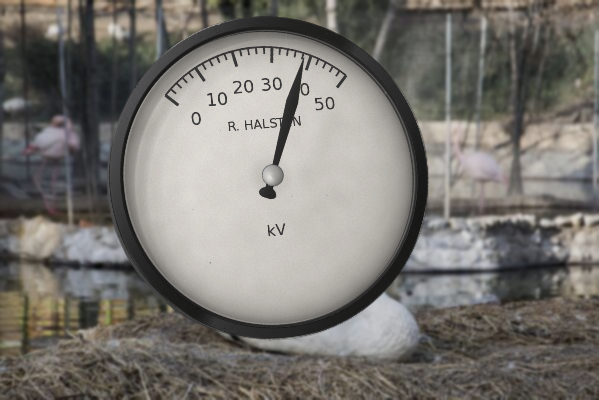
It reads value=38 unit=kV
